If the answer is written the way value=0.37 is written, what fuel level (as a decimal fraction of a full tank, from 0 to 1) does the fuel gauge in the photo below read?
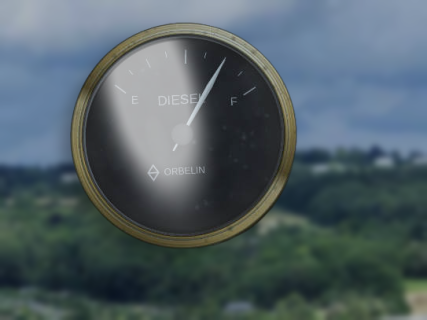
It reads value=0.75
